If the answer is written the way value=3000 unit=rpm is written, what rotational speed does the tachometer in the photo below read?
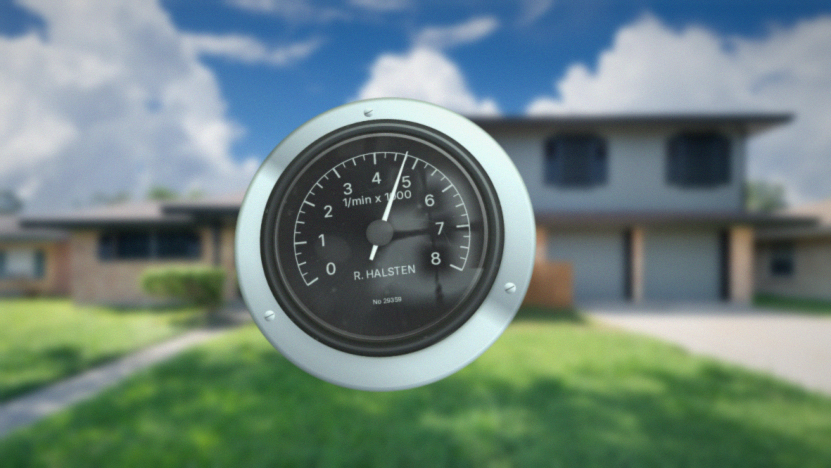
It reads value=4750 unit=rpm
